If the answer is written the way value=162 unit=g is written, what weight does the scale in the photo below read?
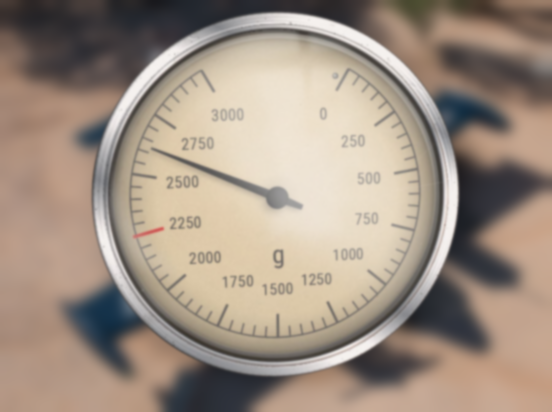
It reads value=2625 unit=g
